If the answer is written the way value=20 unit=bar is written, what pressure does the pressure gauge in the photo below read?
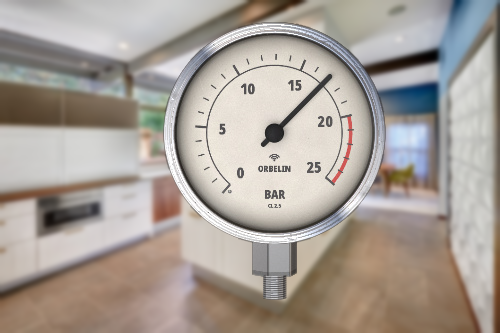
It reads value=17 unit=bar
